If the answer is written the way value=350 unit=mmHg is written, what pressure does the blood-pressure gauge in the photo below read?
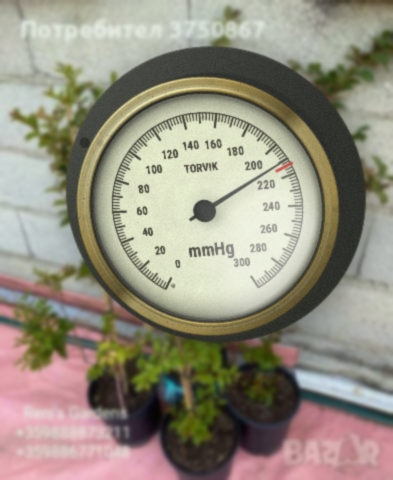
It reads value=210 unit=mmHg
